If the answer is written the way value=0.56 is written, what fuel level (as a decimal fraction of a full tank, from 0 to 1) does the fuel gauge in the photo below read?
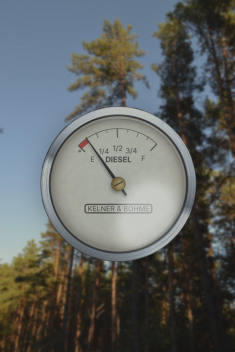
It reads value=0.125
